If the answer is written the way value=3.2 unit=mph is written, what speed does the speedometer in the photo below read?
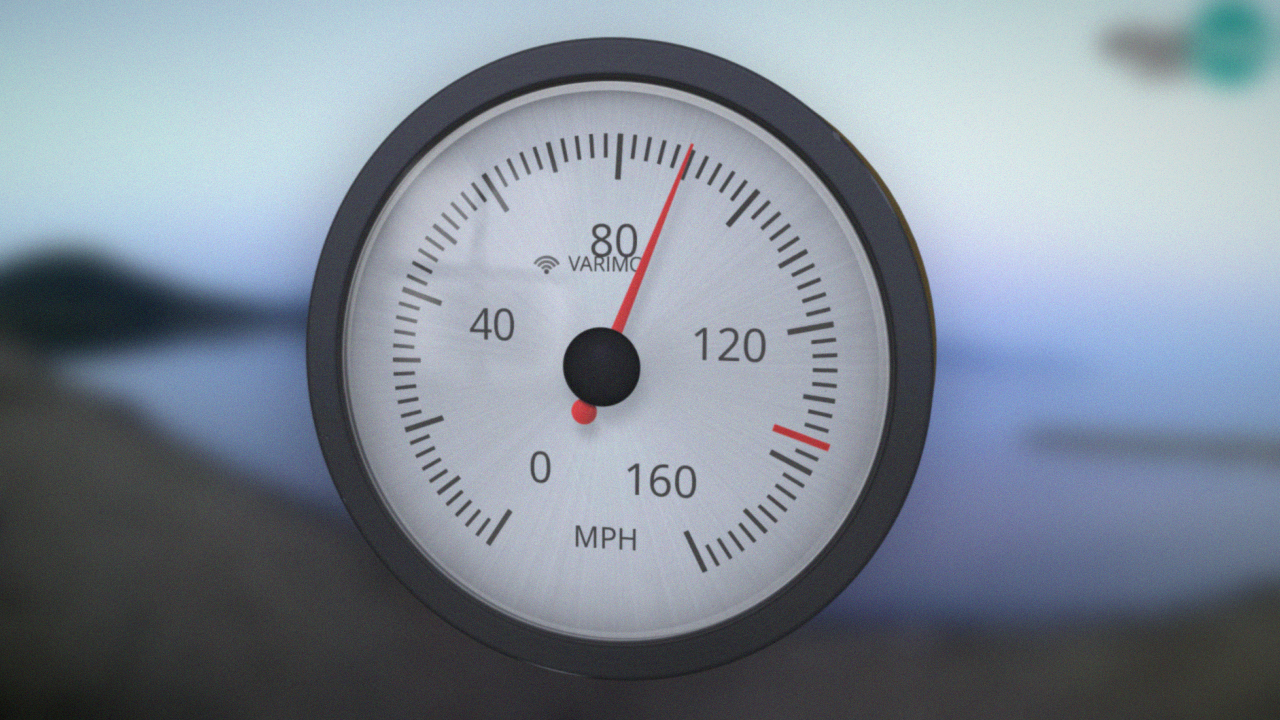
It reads value=90 unit=mph
